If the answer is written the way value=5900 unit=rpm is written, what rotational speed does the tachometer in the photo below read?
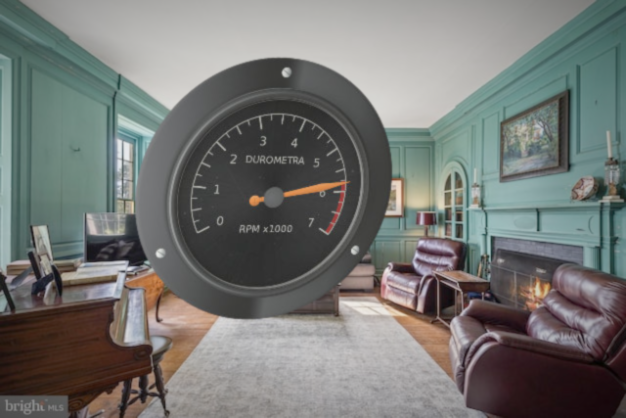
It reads value=5750 unit=rpm
